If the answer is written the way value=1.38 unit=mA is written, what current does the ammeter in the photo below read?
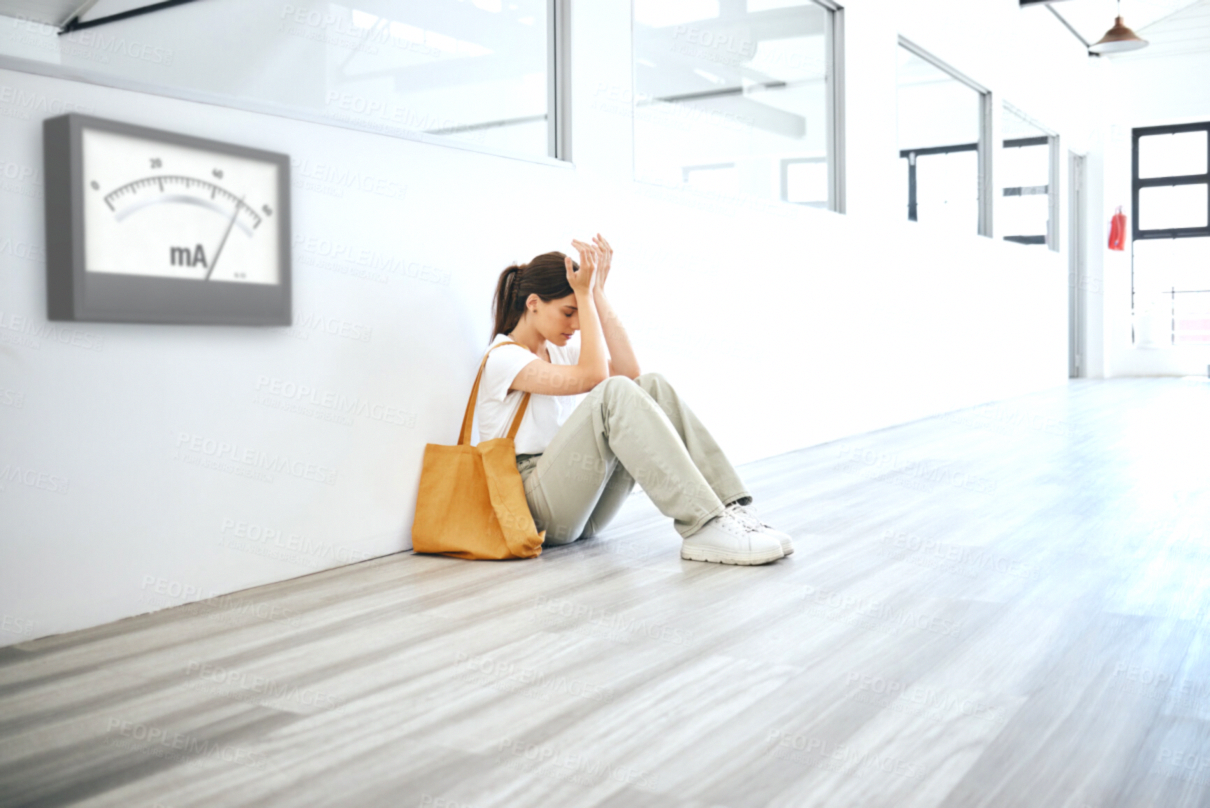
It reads value=50 unit=mA
